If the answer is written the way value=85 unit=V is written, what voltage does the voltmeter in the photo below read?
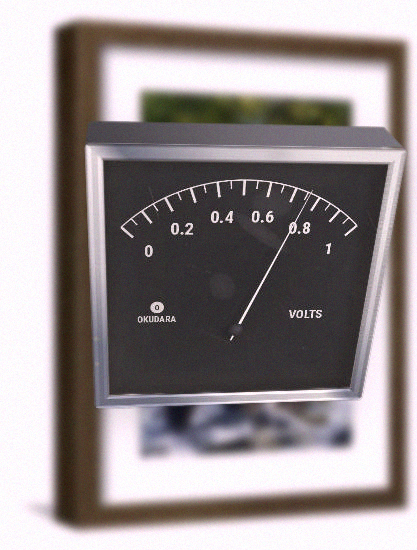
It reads value=0.75 unit=V
